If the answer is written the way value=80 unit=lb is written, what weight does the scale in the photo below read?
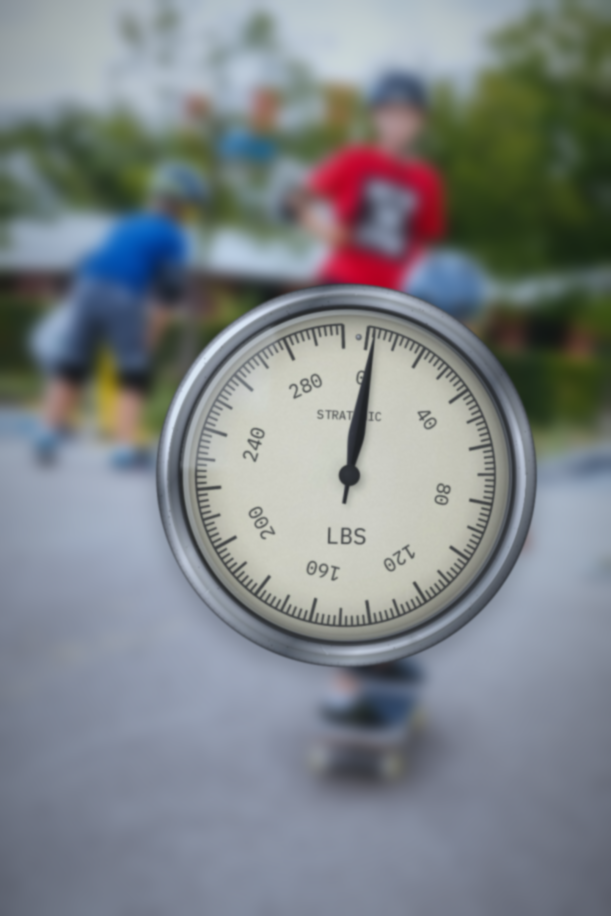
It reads value=2 unit=lb
